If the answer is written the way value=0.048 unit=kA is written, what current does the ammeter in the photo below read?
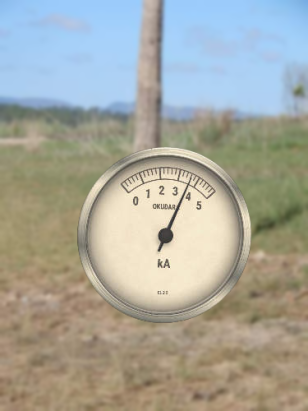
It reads value=3.6 unit=kA
